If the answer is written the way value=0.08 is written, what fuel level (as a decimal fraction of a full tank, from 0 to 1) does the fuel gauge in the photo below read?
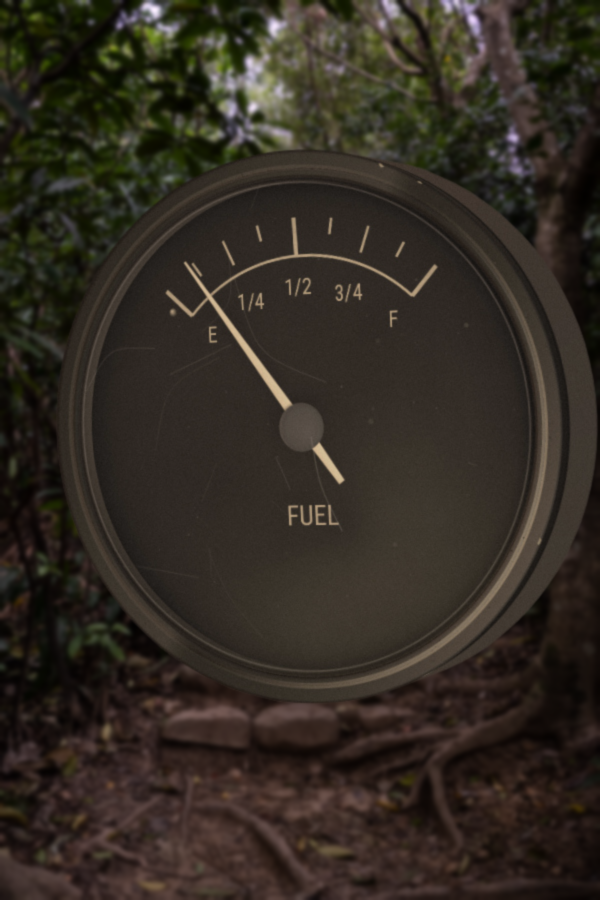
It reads value=0.125
